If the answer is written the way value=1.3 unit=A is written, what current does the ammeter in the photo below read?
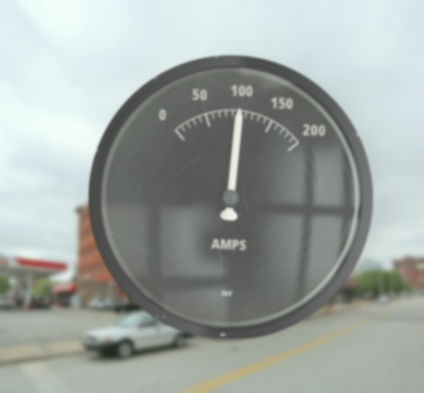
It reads value=100 unit=A
